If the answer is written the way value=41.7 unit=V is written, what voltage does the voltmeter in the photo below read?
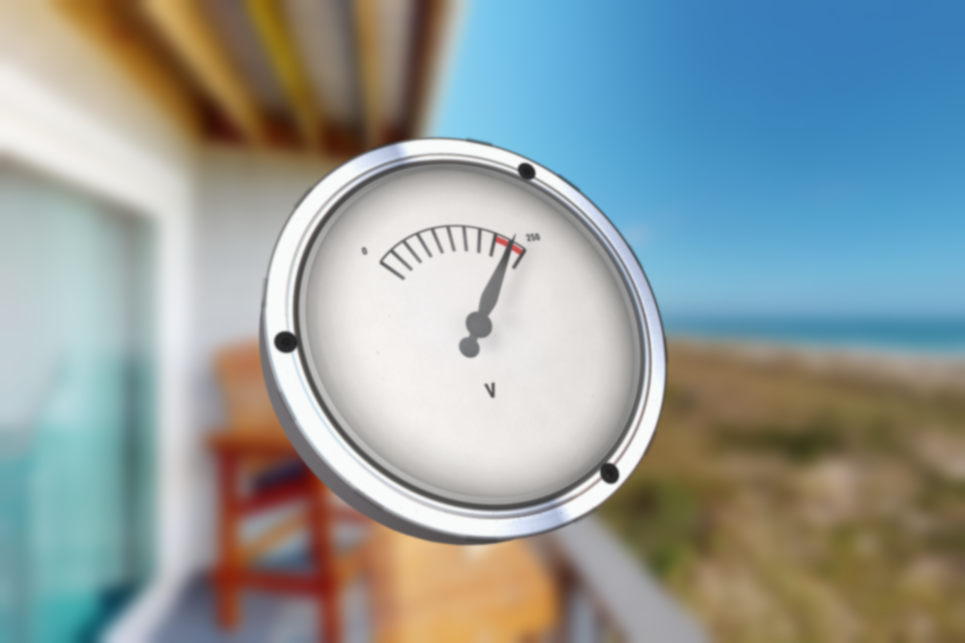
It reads value=225 unit=V
